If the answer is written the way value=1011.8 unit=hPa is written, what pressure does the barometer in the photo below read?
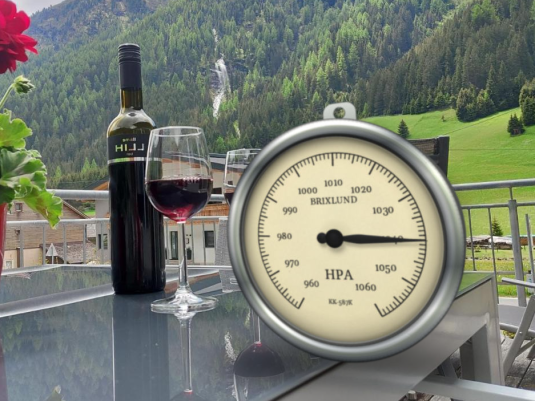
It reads value=1040 unit=hPa
